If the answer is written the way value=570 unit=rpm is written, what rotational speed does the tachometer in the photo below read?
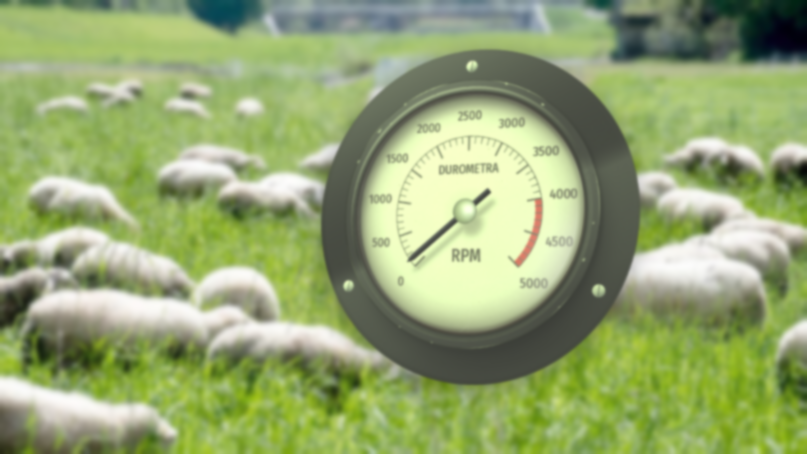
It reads value=100 unit=rpm
